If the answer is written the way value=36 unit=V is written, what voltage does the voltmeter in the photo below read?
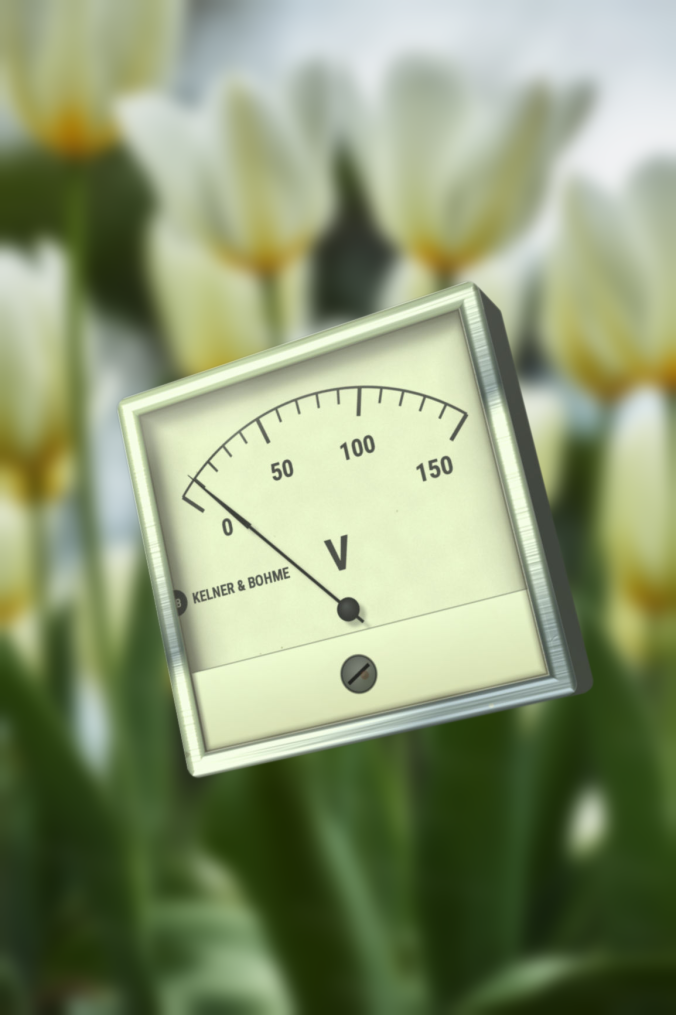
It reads value=10 unit=V
